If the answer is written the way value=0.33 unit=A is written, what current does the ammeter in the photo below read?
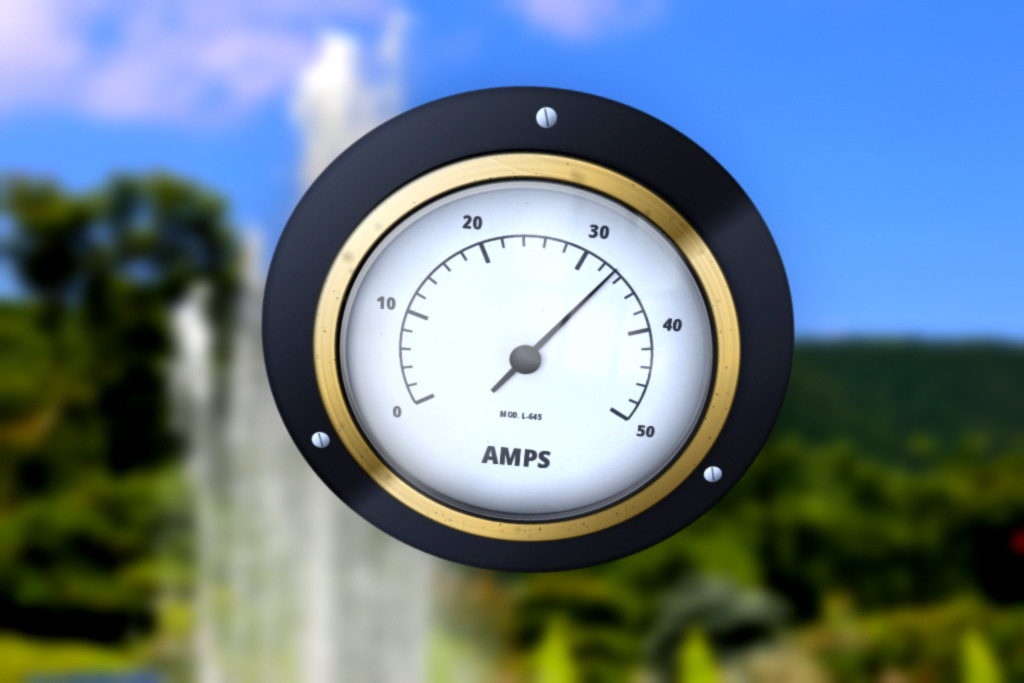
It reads value=33 unit=A
